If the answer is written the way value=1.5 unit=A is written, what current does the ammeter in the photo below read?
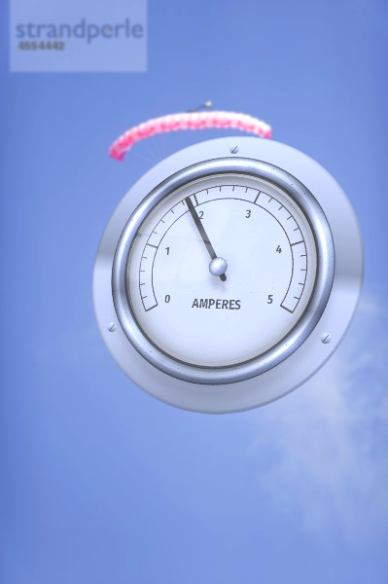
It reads value=1.9 unit=A
